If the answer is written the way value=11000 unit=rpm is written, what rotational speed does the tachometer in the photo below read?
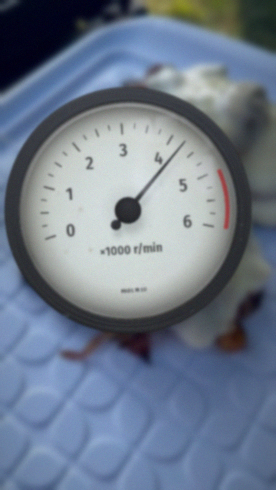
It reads value=4250 unit=rpm
